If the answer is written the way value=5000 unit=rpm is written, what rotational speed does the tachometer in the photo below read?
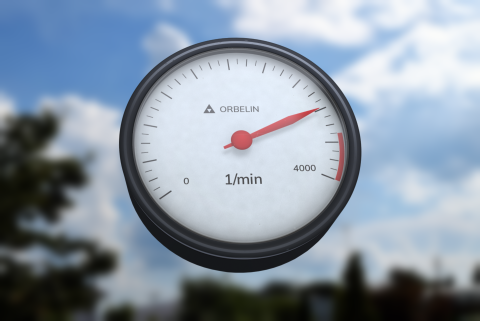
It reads value=3200 unit=rpm
